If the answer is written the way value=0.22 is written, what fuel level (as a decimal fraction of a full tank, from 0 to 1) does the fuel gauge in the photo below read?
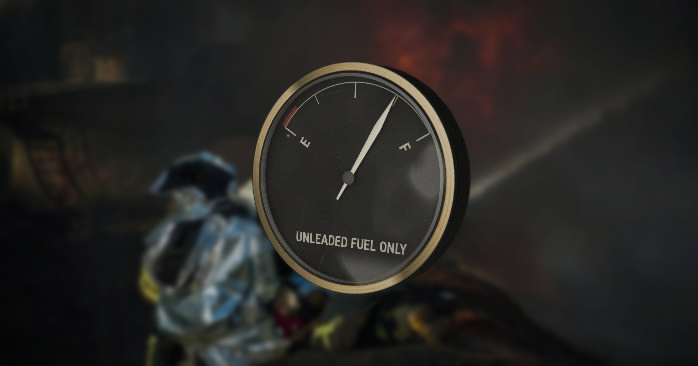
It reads value=0.75
